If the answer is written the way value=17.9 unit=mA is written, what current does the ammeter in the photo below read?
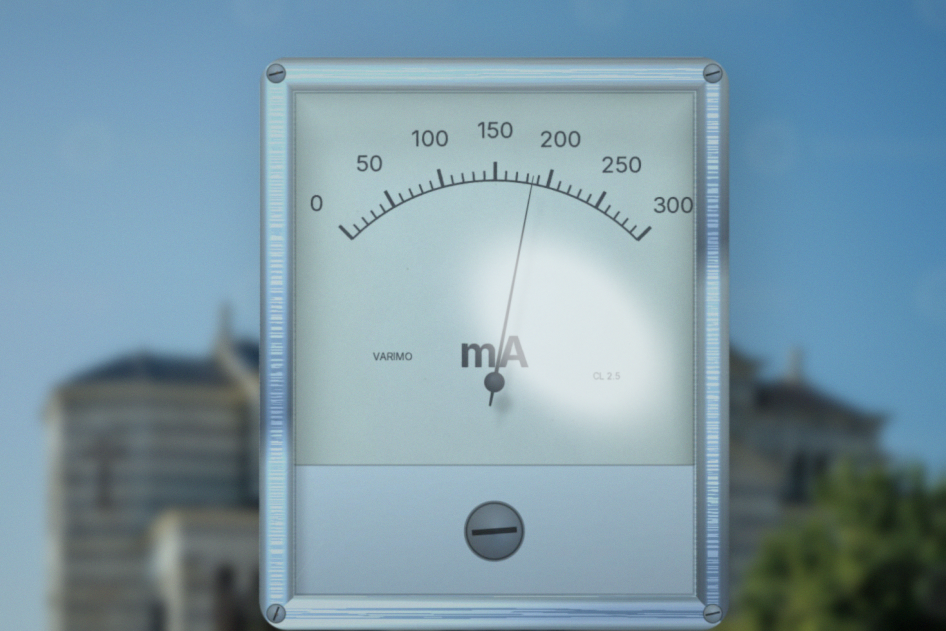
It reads value=185 unit=mA
